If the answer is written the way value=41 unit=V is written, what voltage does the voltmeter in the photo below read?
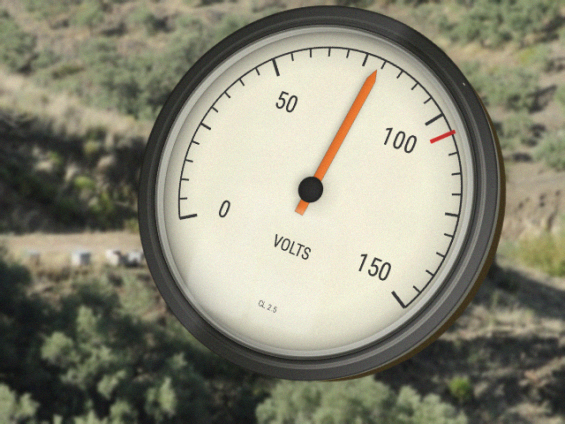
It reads value=80 unit=V
